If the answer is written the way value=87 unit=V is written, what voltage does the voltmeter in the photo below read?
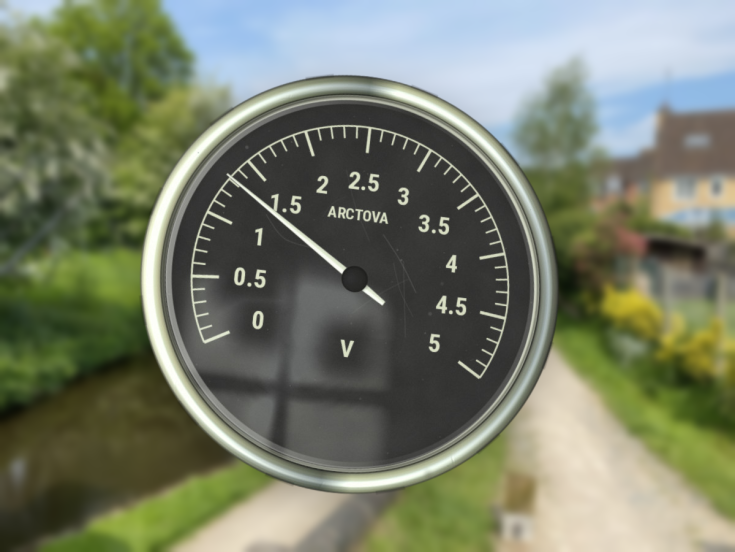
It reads value=1.3 unit=V
